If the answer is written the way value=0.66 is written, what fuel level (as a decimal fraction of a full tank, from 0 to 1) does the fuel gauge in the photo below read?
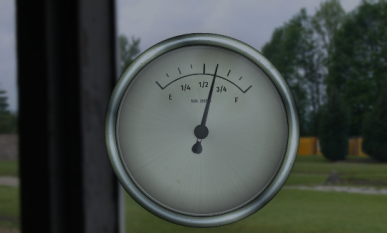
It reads value=0.625
